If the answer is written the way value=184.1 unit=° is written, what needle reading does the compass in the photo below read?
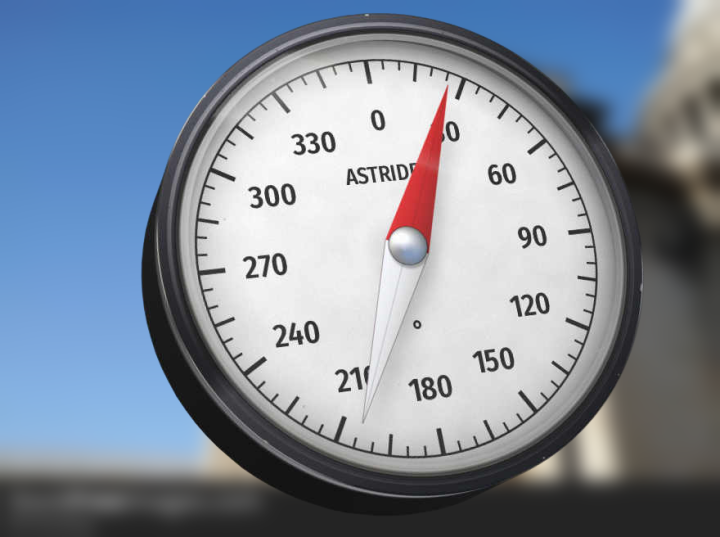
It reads value=25 unit=°
